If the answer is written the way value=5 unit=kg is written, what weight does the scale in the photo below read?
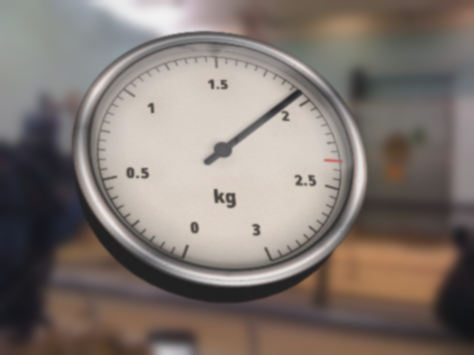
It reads value=1.95 unit=kg
